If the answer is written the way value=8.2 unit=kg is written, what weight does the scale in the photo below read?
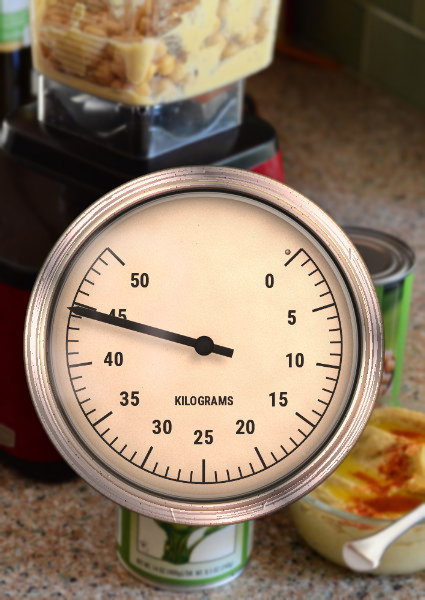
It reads value=44.5 unit=kg
